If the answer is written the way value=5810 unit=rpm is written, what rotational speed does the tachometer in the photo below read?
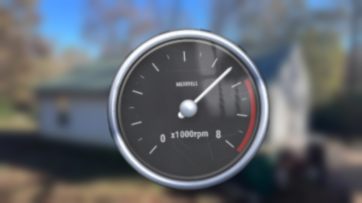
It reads value=5500 unit=rpm
